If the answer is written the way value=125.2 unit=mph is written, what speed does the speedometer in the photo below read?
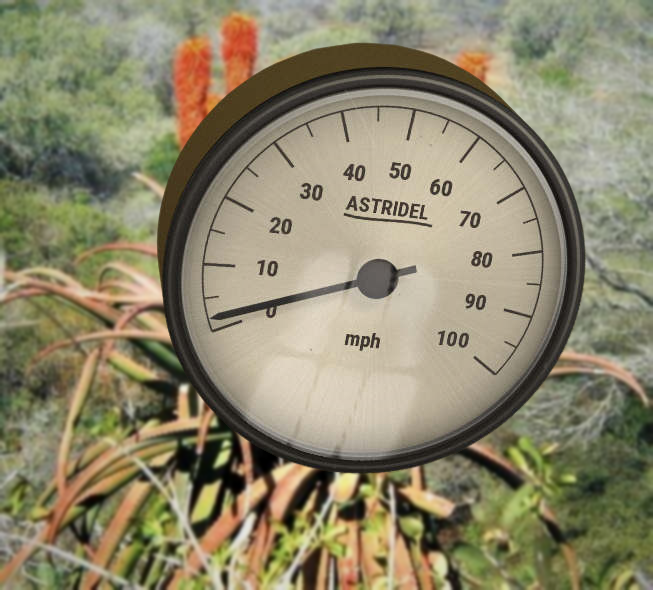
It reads value=2.5 unit=mph
